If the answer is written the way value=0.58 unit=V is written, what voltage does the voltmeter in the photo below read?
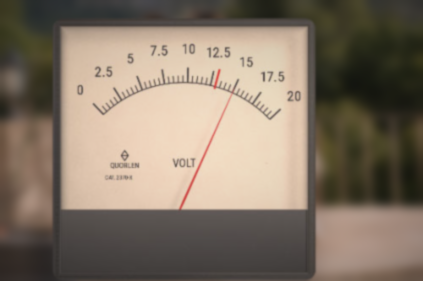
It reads value=15 unit=V
